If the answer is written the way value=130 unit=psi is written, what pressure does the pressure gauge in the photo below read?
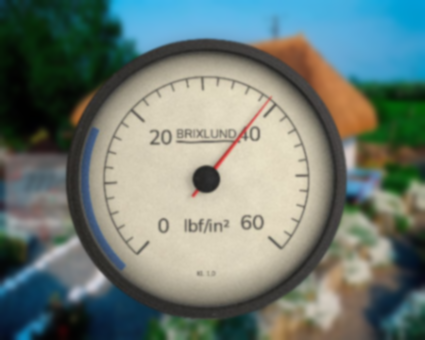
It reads value=39 unit=psi
